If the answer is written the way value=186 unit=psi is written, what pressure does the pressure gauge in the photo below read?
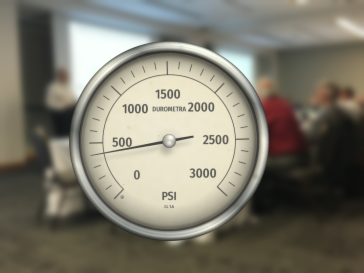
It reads value=400 unit=psi
